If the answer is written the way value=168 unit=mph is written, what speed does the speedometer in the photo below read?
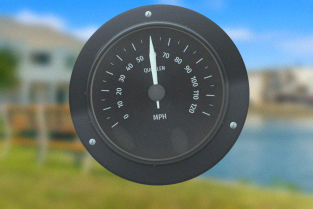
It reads value=60 unit=mph
